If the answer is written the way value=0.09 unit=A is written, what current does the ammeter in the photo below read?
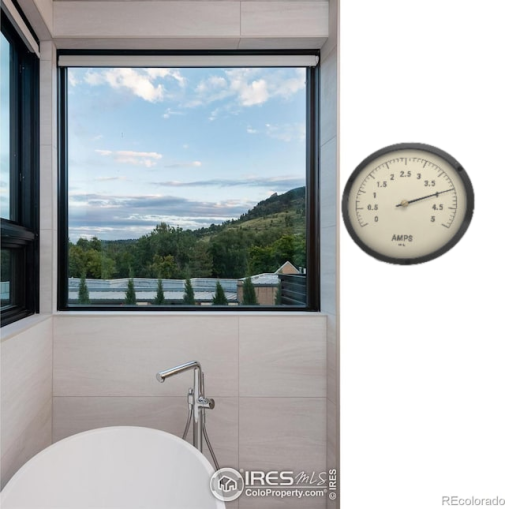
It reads value=4 unit=A
